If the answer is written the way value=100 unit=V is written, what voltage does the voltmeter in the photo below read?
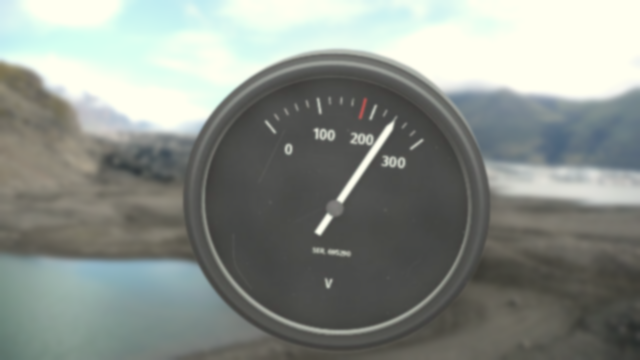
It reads value=240 unit=V
